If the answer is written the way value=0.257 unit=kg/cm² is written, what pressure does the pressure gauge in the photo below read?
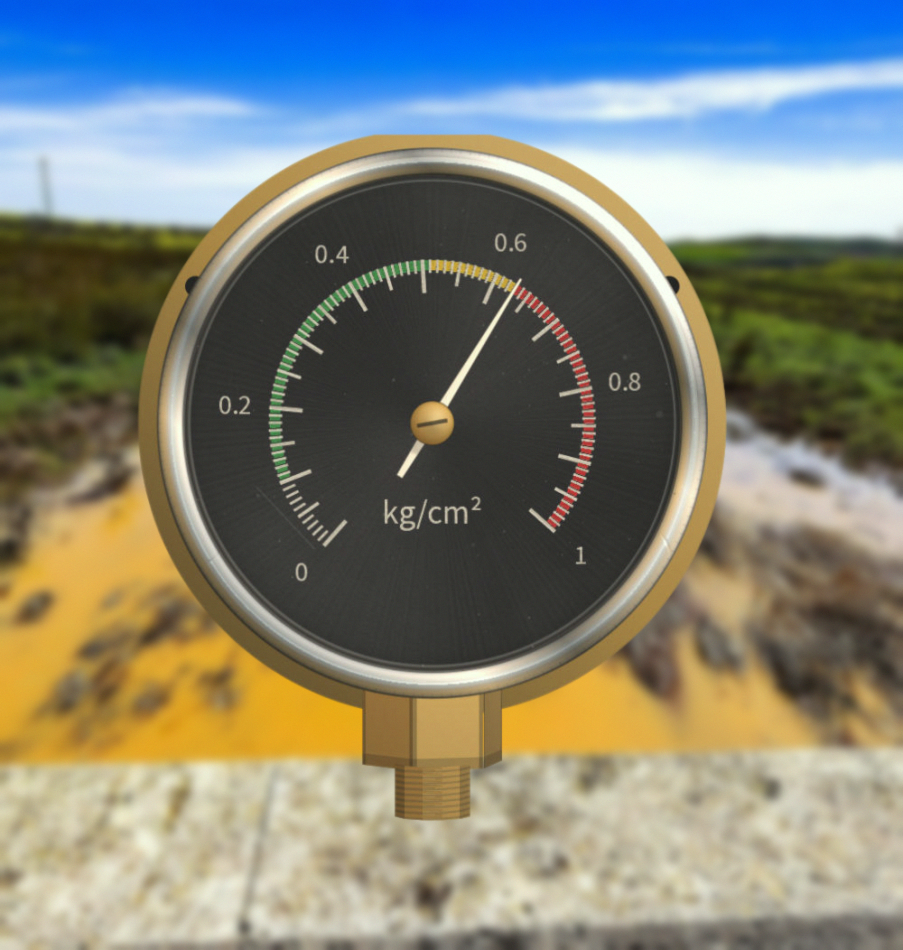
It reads value=0.63 unit=kg/cm²
